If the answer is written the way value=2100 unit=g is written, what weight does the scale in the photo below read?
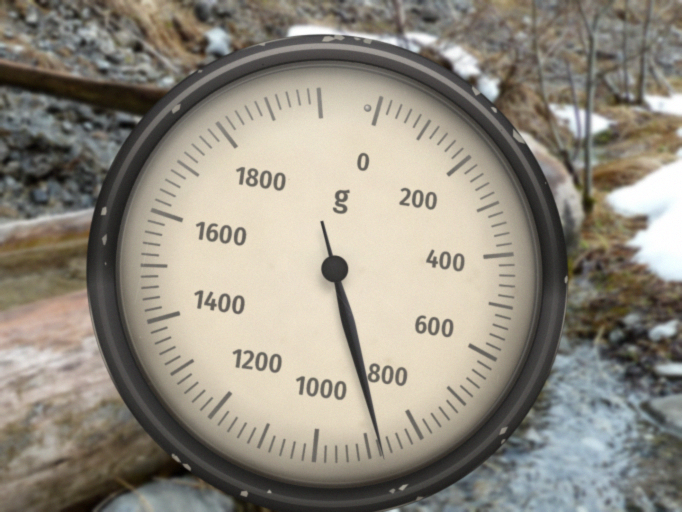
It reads value=880 unit=g
